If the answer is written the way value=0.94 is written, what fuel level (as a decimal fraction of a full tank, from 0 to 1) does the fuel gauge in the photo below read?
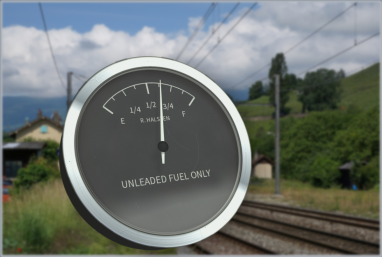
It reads value=0.625
